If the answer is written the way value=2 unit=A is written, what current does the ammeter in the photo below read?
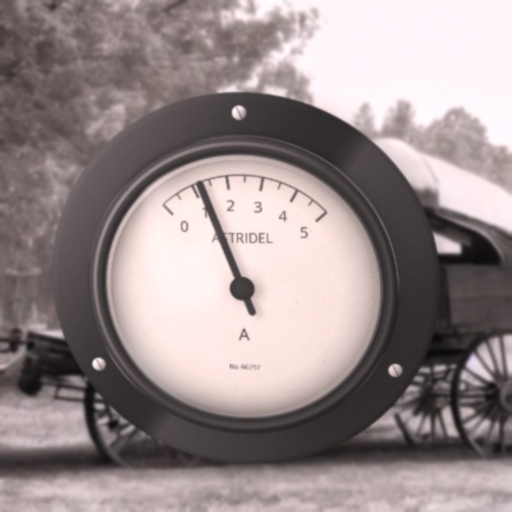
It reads value=1.25 unit=A
